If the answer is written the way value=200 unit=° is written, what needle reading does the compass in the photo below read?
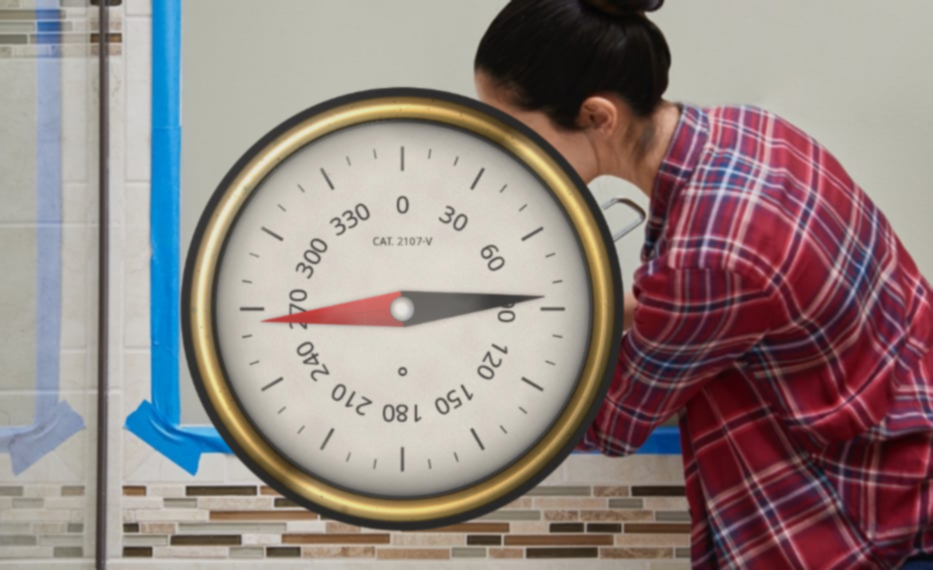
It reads value=265 unit=°
